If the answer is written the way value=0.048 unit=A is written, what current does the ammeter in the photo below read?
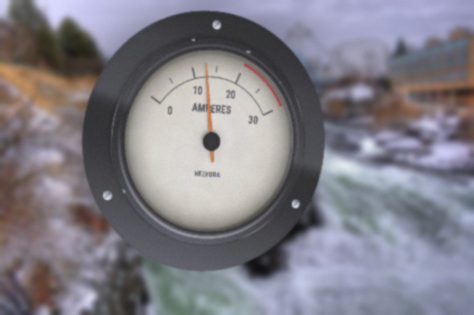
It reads value=12.5 unit=A
